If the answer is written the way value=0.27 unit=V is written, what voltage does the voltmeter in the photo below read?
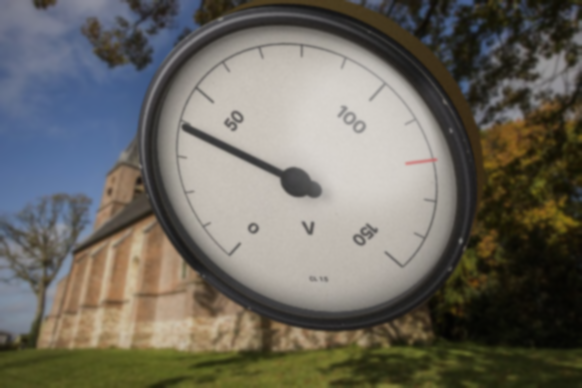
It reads value=40 unit=V
